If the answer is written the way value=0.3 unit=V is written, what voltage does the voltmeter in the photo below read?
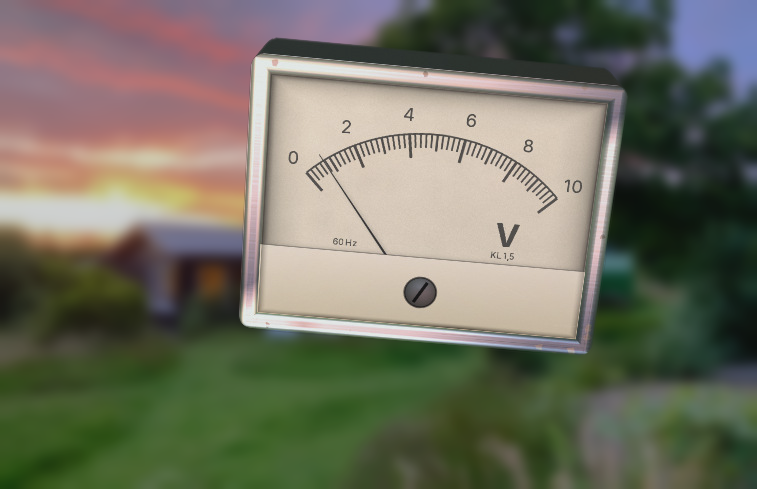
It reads value=0.8 unit=V
